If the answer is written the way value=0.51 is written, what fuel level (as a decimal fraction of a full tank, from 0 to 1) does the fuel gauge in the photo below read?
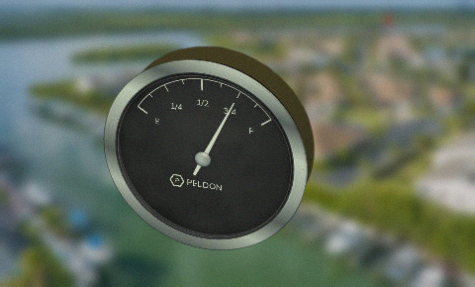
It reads value=0.75
